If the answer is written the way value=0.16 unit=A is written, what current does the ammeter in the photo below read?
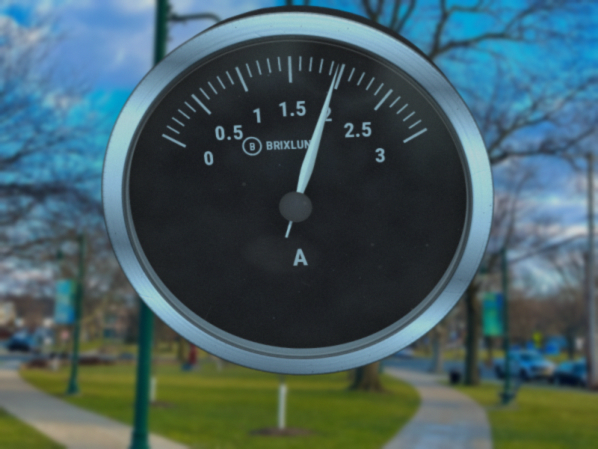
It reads value=1.95 unit=A
